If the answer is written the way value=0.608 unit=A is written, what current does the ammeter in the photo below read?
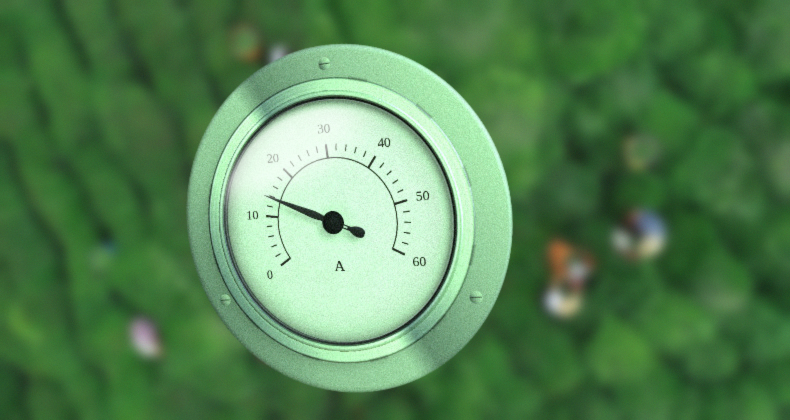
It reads value=14 unit=A
